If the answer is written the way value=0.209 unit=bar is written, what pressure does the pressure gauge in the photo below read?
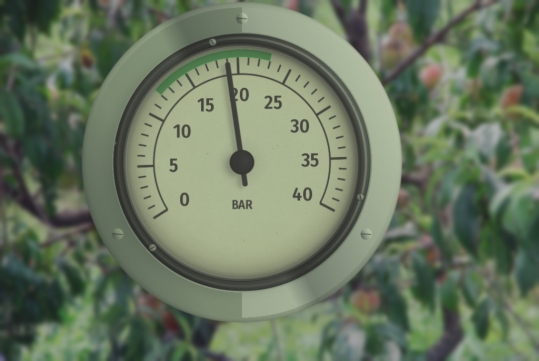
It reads value=19 unit=bar
